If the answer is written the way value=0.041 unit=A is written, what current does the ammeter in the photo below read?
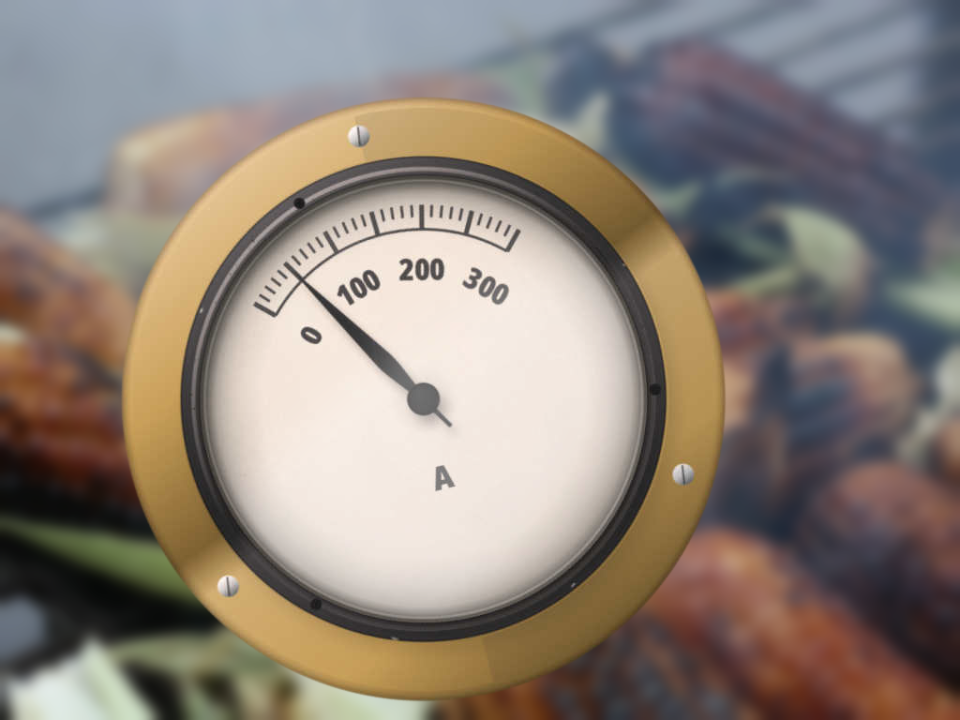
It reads value=50 unit=A
